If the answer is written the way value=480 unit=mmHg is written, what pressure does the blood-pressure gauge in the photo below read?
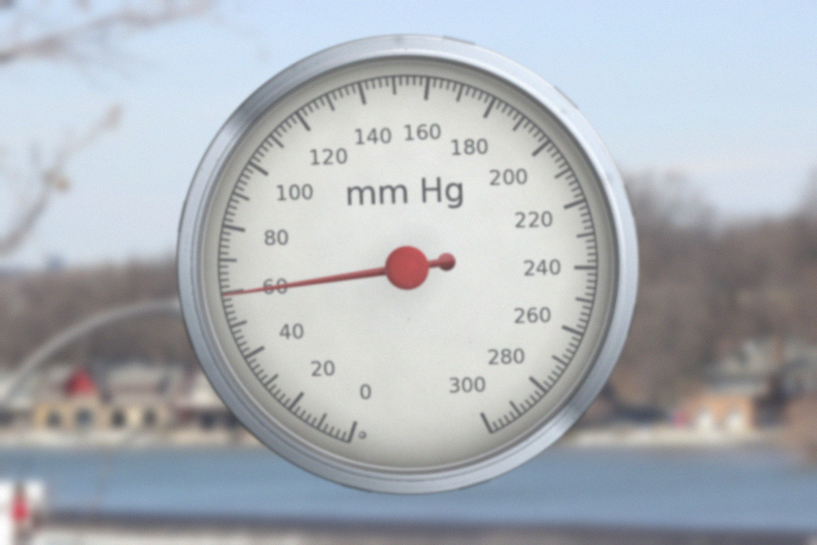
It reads value=60 unit=mmHg
